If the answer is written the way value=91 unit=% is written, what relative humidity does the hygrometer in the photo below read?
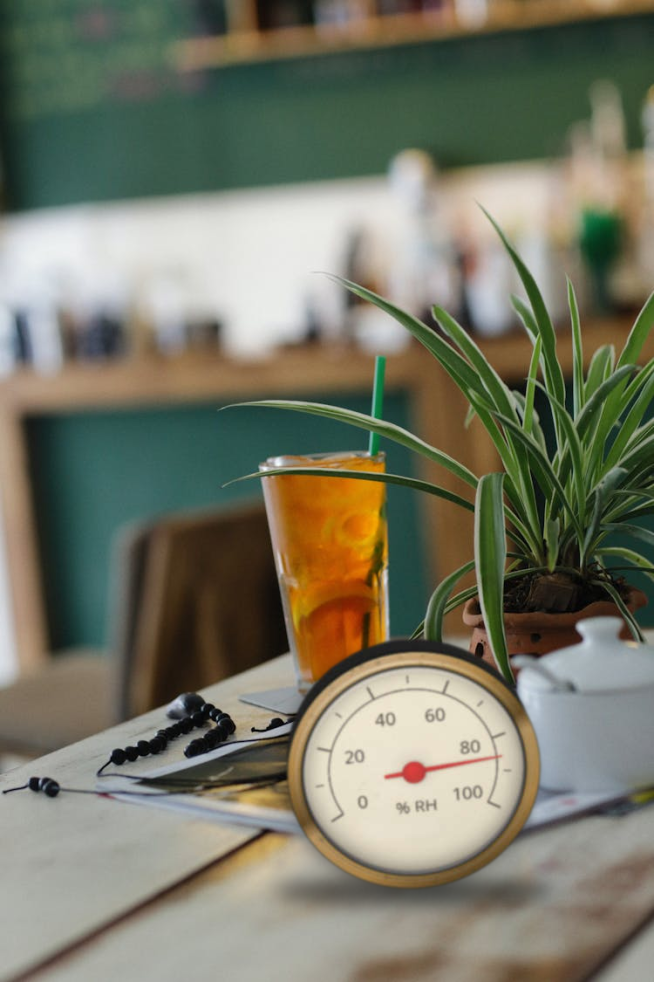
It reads value=85 unit=%
